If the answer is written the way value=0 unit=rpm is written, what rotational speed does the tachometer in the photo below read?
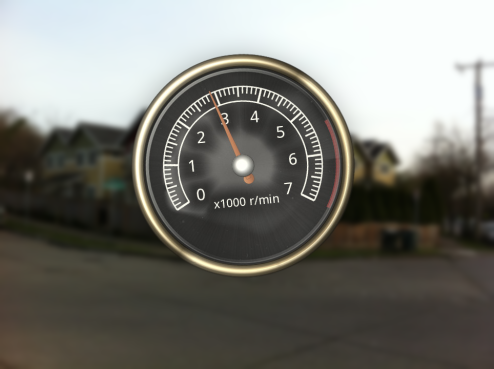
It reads value=2900 unit=rpm
